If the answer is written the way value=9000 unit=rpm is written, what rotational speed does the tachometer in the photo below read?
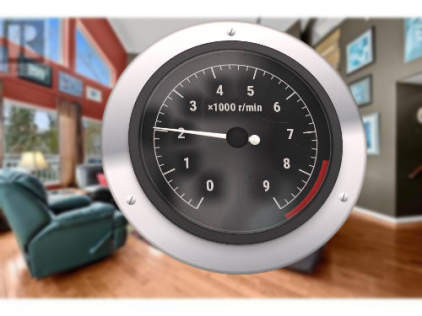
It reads value=2000 unit=rpm
